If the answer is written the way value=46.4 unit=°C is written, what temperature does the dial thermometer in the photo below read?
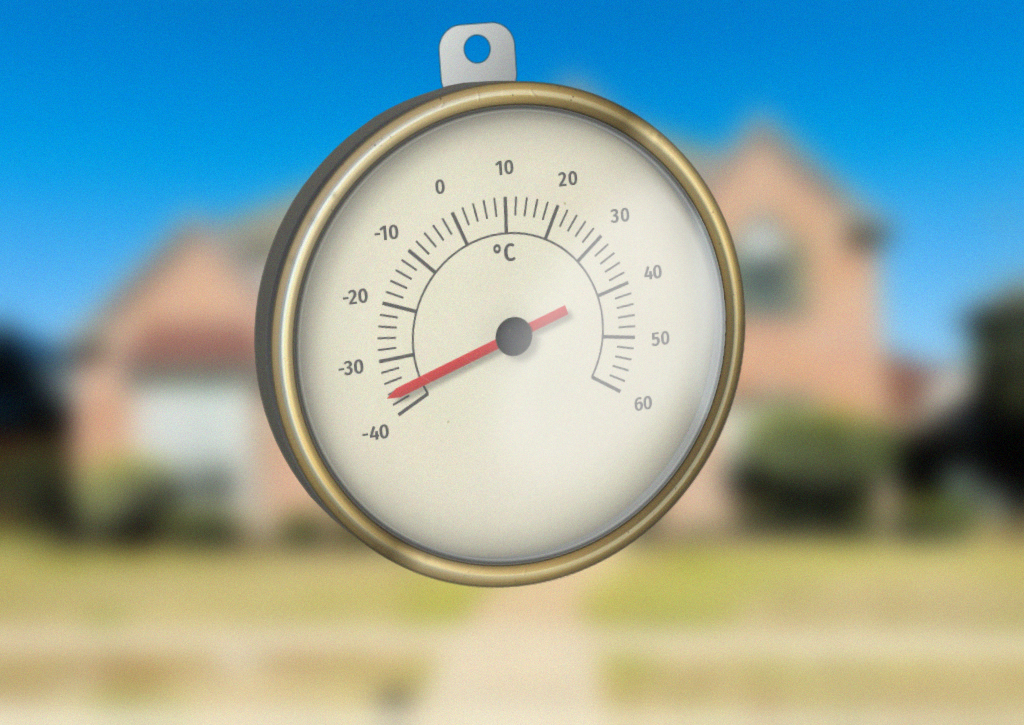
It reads value=-36 unit=°C
